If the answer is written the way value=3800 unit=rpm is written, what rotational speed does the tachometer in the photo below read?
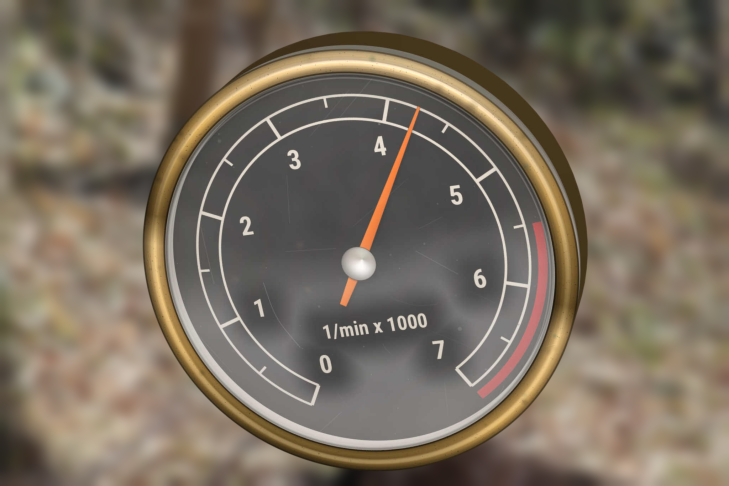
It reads value=4250 unit=rpm
